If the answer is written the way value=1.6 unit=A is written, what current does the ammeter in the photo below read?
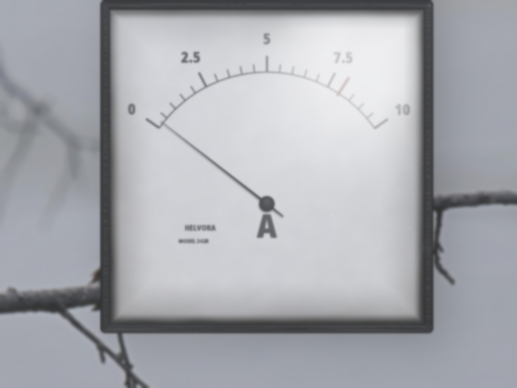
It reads value=0.25 unit=A
